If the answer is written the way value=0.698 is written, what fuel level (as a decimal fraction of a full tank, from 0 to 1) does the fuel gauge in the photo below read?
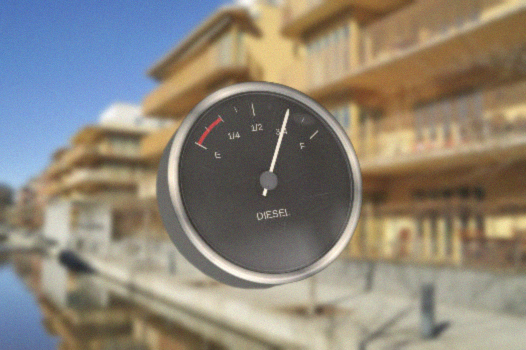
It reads value=0.75
